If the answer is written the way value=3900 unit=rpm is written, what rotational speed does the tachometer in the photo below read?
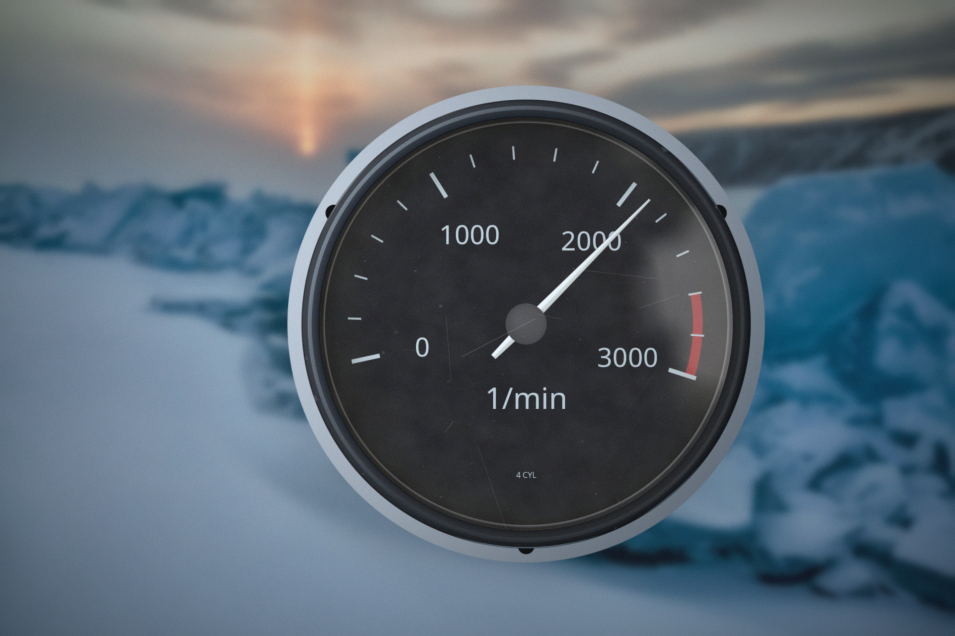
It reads value=2100 unit=rpm
